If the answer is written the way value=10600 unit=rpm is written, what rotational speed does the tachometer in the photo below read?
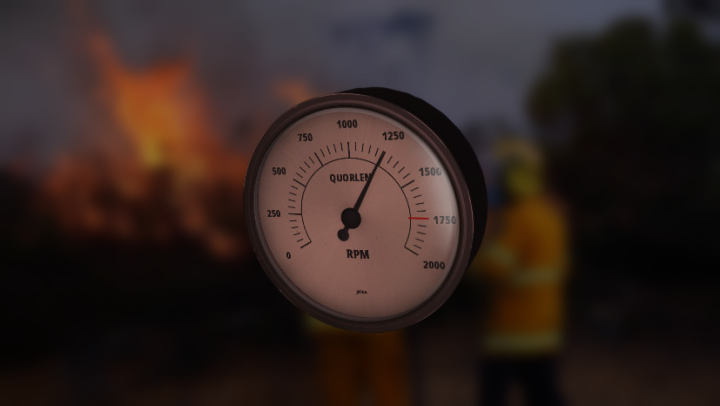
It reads value=1250 unit=rpm
